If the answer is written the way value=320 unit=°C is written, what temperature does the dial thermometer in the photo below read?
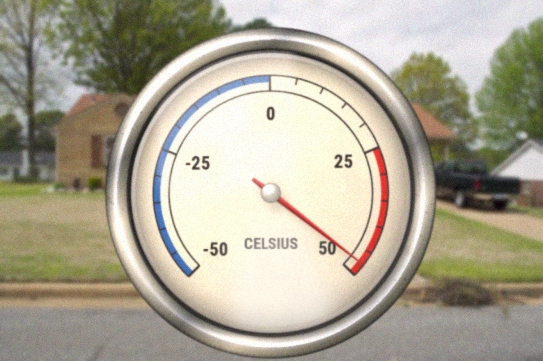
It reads value=47.5 unit=°C
